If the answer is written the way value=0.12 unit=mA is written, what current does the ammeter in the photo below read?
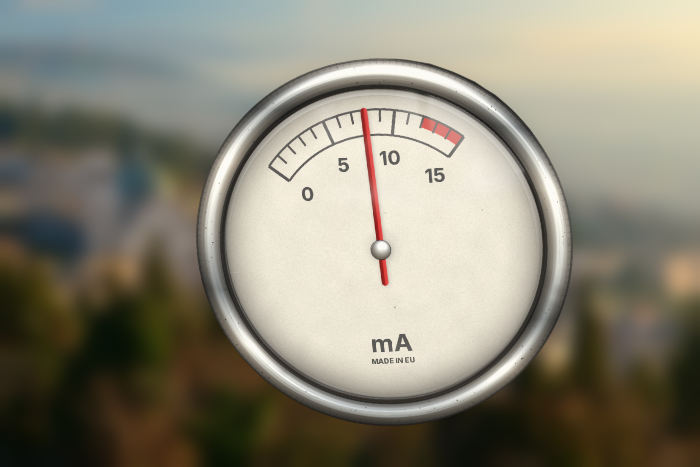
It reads value=8 unit=mA
